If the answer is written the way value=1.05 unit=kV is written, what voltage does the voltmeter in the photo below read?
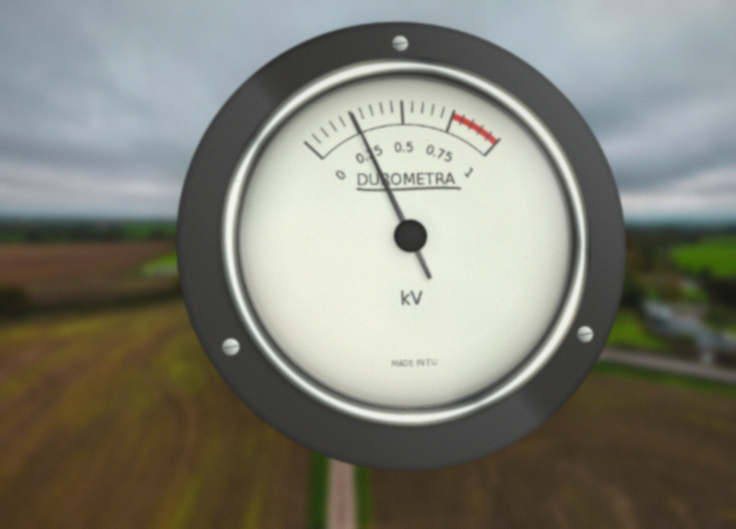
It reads value=0.25 unit=kV
